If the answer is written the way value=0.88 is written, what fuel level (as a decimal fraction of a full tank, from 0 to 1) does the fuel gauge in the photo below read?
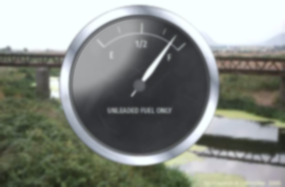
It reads value=0.875
